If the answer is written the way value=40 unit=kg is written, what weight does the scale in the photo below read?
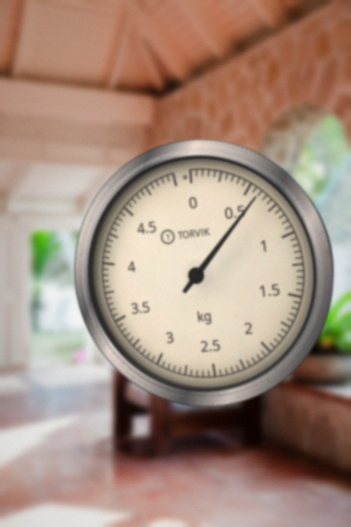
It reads value=0.6 unit=kg
